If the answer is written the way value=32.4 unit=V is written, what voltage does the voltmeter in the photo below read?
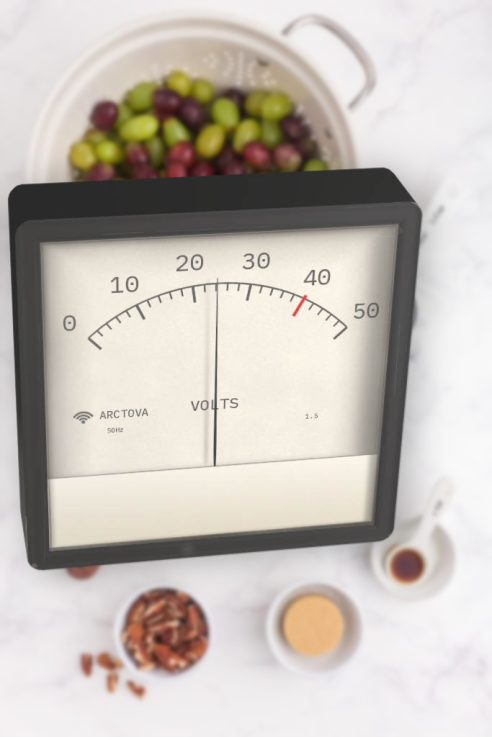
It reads value=24 unit=V
